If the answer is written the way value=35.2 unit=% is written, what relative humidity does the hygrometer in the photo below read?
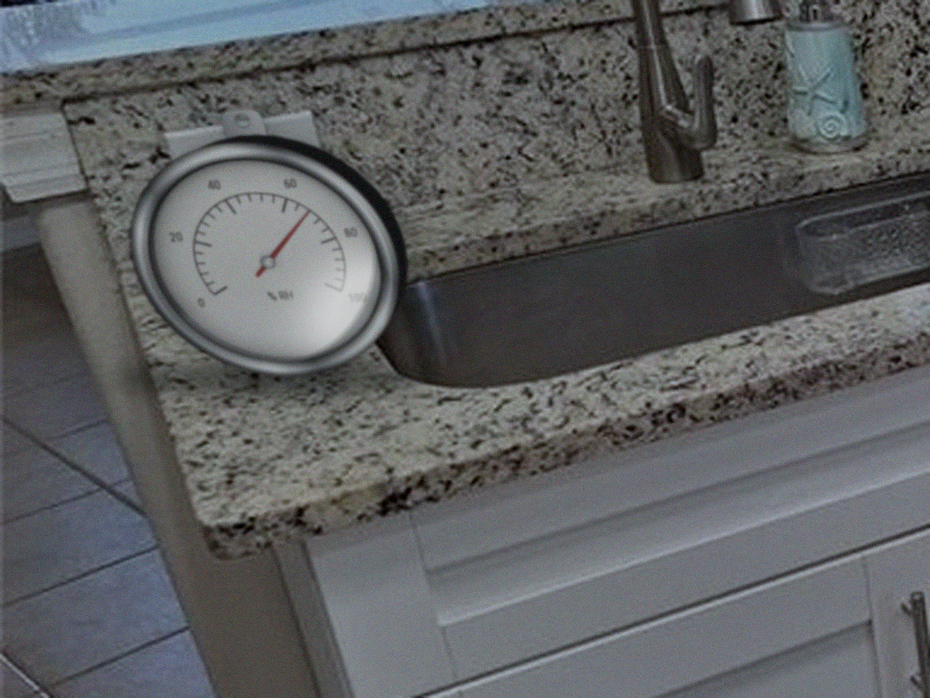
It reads value=68 unit=%
